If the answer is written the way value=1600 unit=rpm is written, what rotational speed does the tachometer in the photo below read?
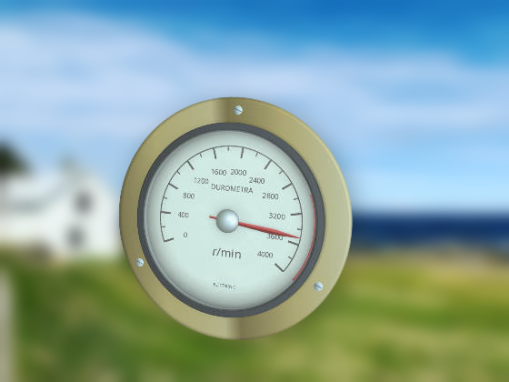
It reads value=3500 unit=rpm
